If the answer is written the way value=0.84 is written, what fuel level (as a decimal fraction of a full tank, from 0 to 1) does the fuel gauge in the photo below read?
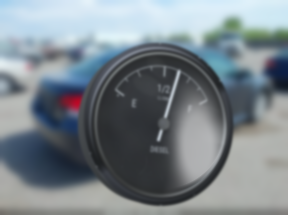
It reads value=0.625
